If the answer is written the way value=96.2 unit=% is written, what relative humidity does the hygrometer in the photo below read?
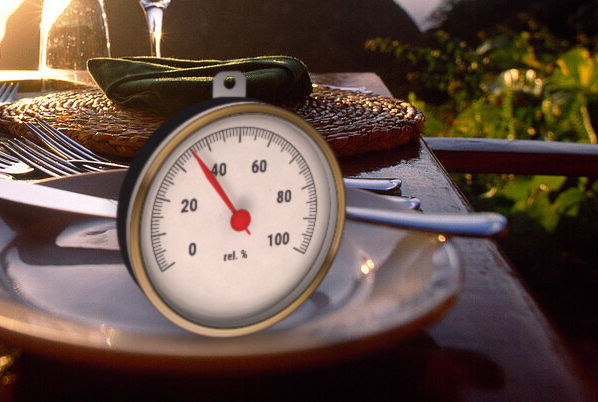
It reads value=35 unit=%
